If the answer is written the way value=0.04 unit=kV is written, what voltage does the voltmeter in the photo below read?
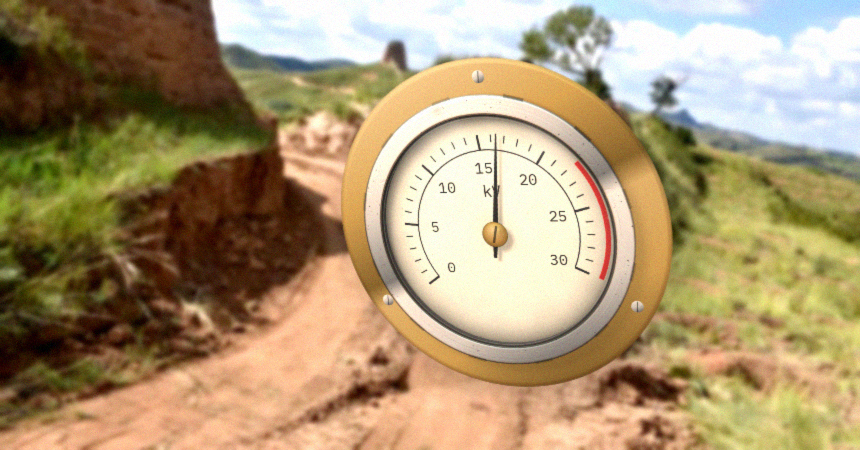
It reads value=16.5 unit=kV
